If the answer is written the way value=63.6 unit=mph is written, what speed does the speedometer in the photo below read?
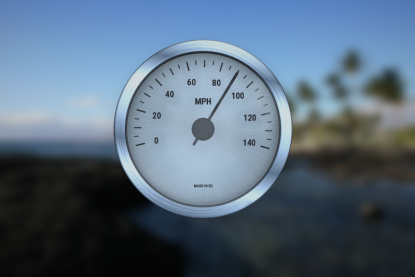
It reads value=90 unit=mph
